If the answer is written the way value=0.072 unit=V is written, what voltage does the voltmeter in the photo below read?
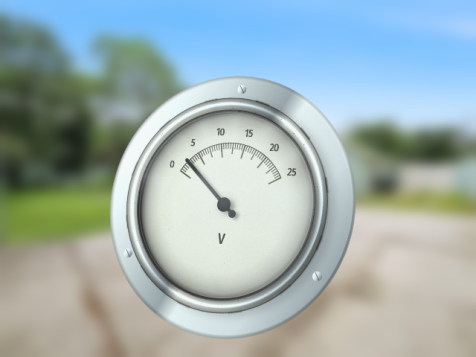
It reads value=2.5 unit=V
